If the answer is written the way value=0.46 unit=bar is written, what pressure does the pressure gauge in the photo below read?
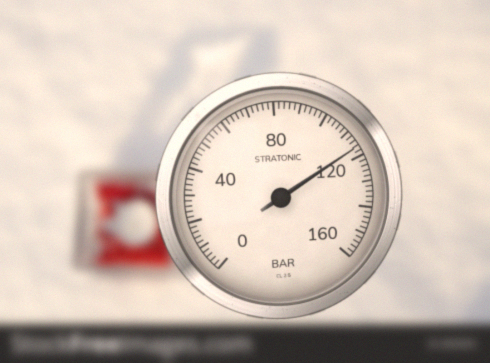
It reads value=116 unit=bar
